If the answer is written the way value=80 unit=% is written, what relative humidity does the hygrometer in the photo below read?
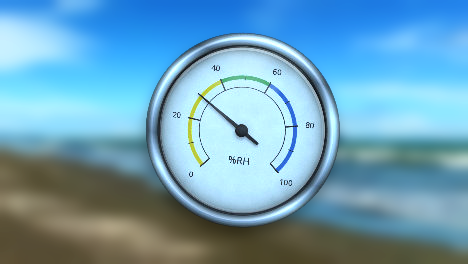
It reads value=30 unit=%
